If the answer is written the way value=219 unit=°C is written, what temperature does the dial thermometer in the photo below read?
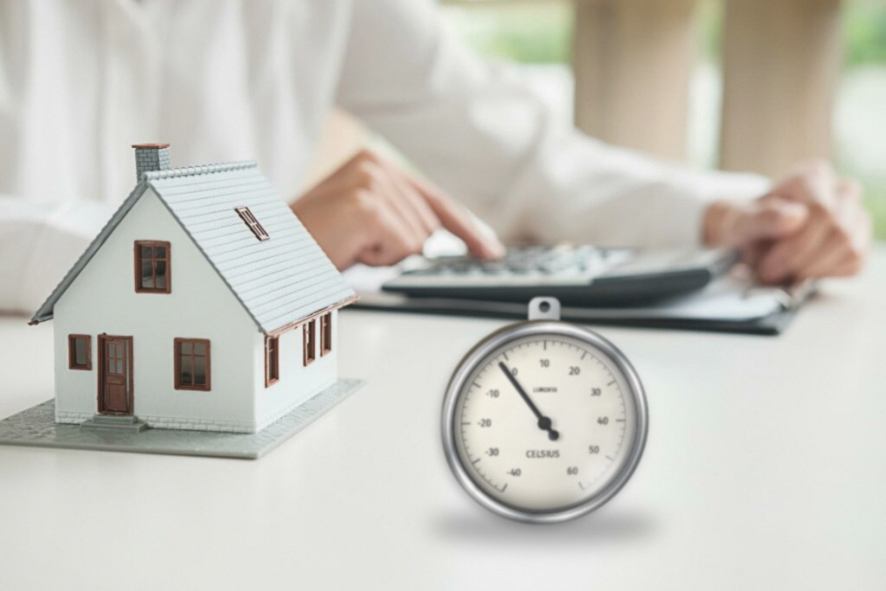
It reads value=-2 unit=°C
